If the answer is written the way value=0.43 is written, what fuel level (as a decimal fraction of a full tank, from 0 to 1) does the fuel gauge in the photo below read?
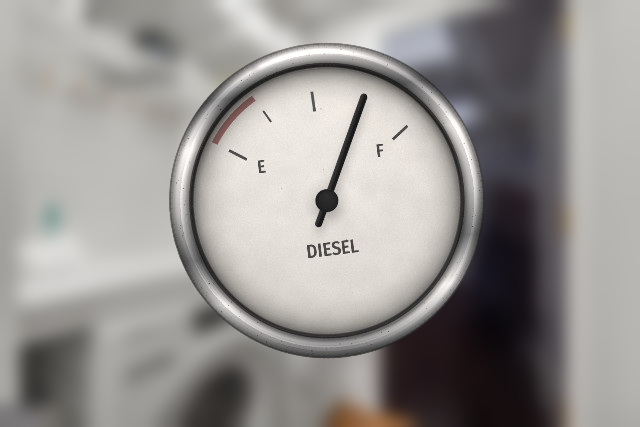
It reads value=0.75
